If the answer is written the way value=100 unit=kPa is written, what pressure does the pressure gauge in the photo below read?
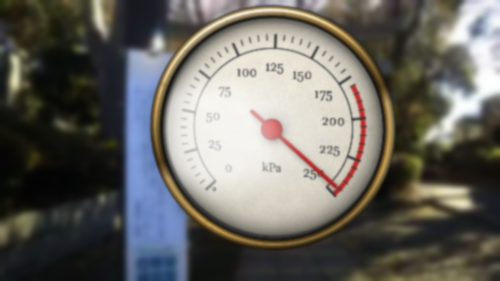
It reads value=245 unit=kPa
